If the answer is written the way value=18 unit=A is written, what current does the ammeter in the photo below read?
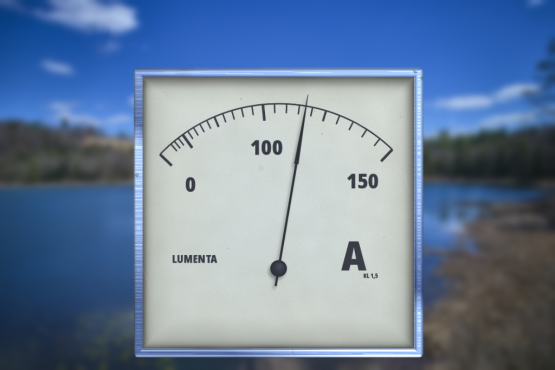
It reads value=117.5 unit=A
